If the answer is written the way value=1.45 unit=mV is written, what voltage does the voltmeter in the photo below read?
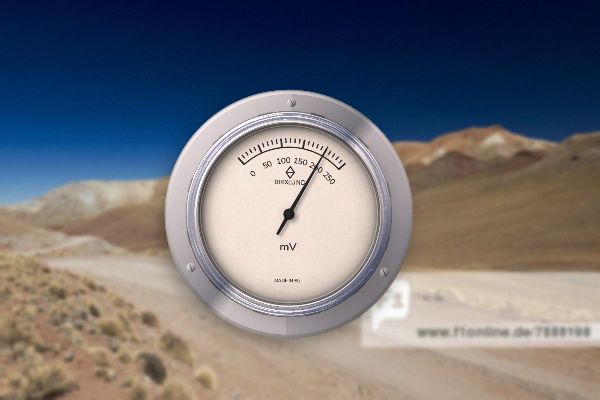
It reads value=200 unit=mV
